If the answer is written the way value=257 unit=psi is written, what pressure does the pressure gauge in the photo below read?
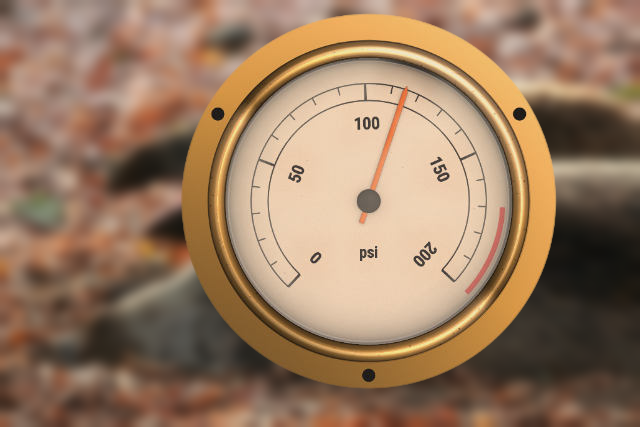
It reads value=115 unit=psi
